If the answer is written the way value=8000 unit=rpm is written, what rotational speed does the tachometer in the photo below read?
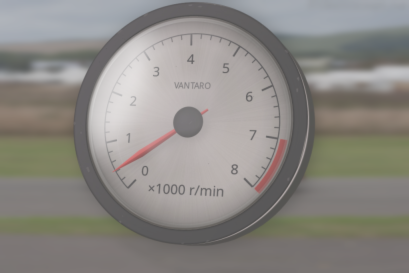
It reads value=400 unit=rpm
